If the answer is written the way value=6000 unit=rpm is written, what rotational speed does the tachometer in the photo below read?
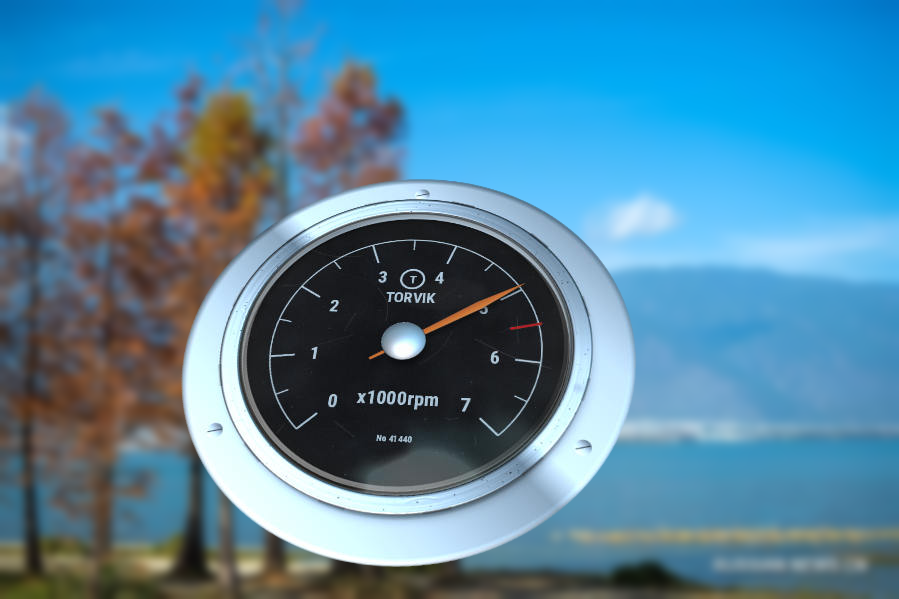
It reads value=5000 unit=rpm
